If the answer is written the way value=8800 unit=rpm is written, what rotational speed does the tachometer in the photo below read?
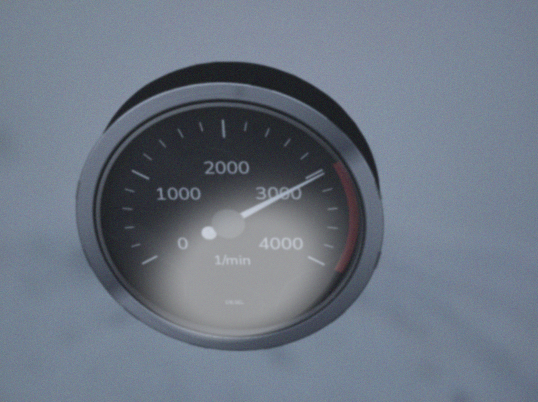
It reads value=3000 unit=rpm
